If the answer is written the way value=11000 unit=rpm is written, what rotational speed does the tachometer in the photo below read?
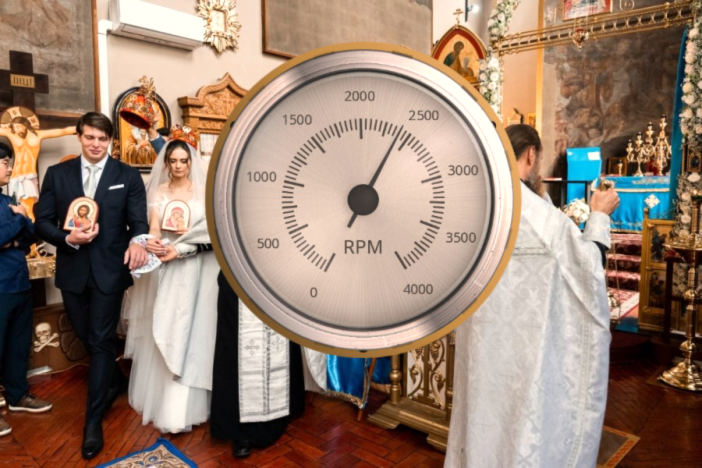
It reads value=2400 unit=rpm
